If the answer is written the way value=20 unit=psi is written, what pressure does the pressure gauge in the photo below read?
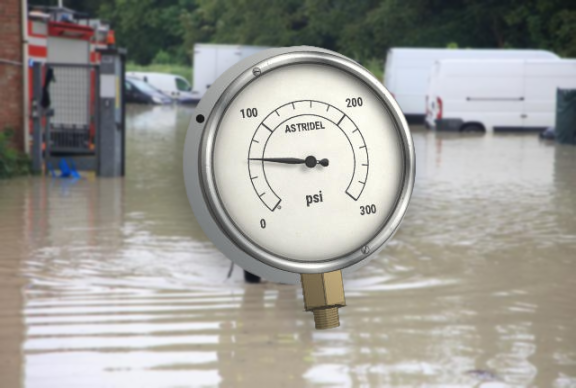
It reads value=60 unit=psi
